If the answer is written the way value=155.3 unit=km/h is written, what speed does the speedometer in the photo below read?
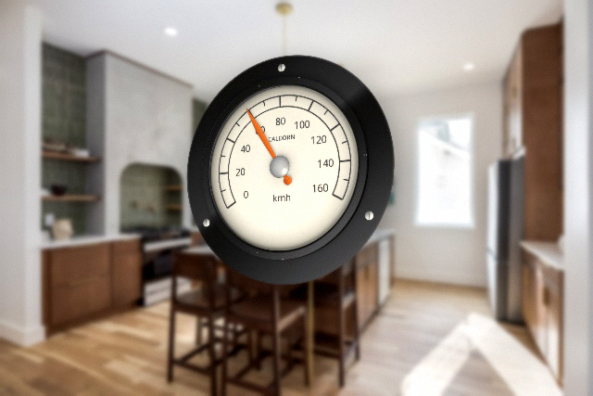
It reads value=60 unit=km/h
